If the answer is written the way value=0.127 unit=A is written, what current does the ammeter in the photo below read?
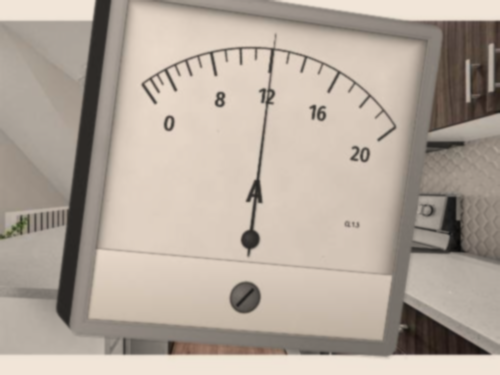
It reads value=12 unit=A
